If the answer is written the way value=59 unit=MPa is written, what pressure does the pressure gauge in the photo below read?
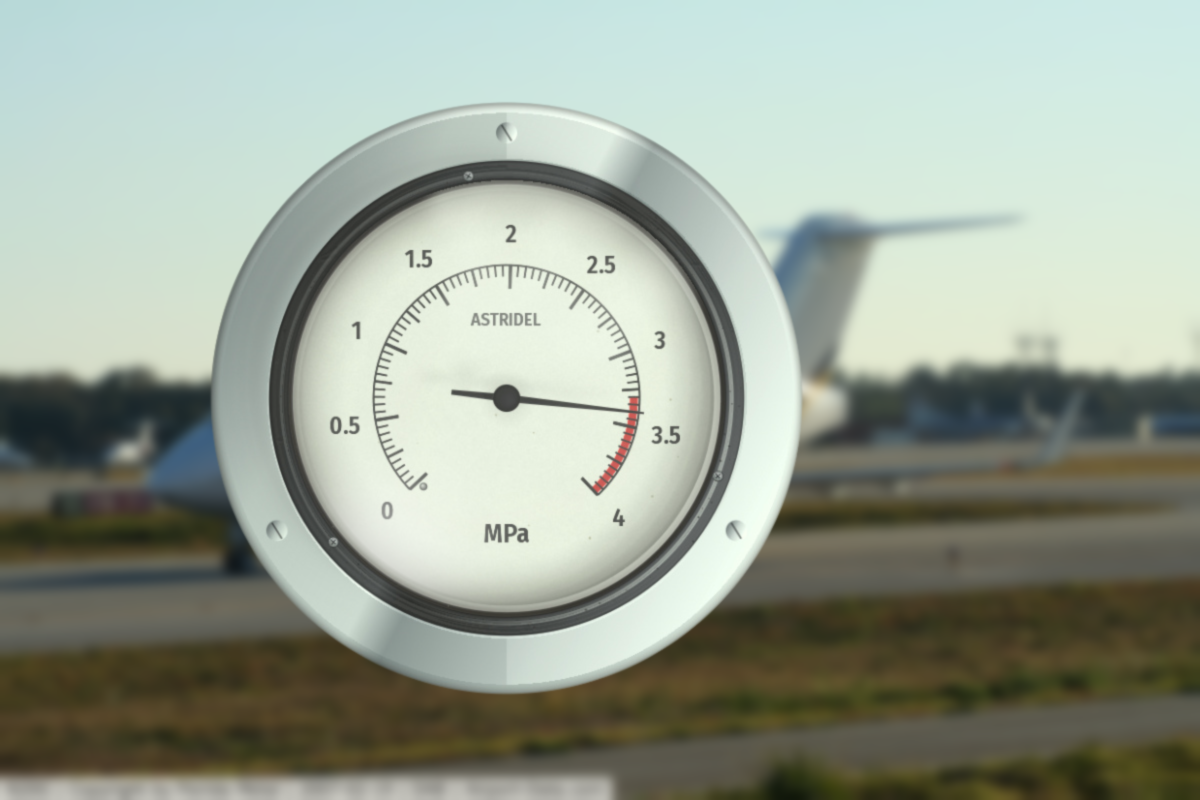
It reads value=3.4 unit=MPa
